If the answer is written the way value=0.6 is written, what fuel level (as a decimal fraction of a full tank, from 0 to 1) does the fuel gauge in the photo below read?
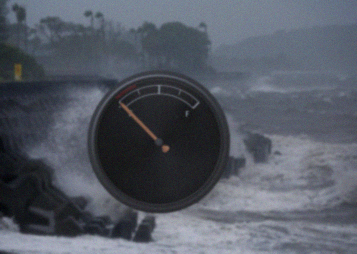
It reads value=0
